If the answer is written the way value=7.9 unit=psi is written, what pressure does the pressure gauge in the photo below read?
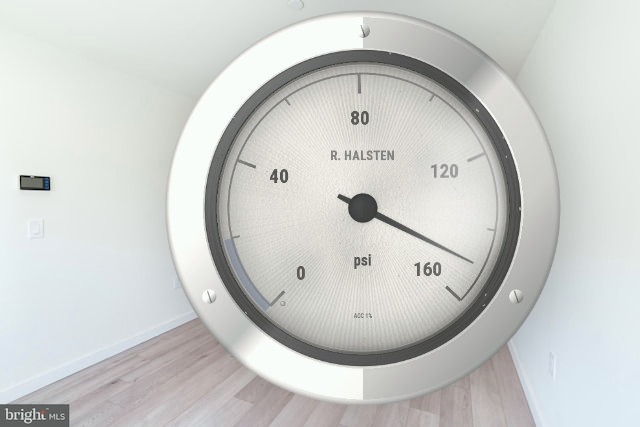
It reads value=150 unit=psi
